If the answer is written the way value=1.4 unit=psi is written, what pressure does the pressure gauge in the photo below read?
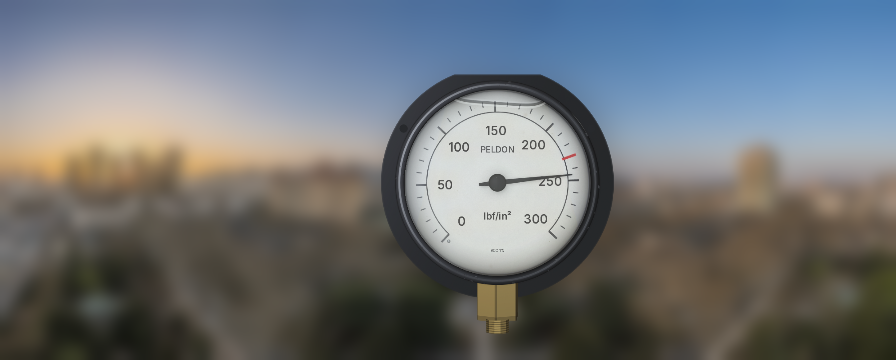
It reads value=245 unit=psi
